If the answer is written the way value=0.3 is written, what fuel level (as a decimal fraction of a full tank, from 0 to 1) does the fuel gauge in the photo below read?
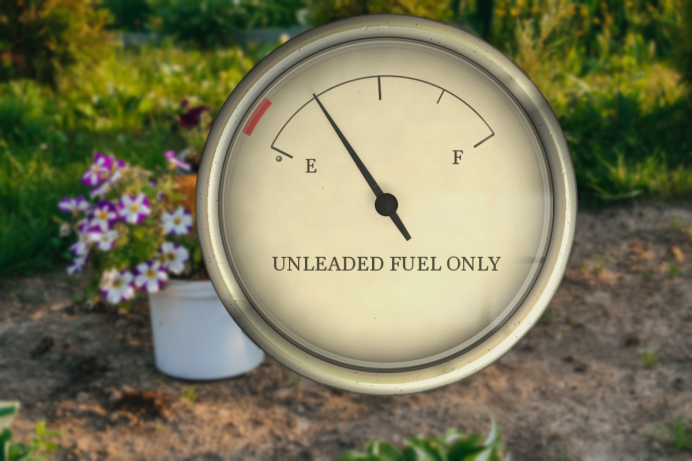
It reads value=0.25
